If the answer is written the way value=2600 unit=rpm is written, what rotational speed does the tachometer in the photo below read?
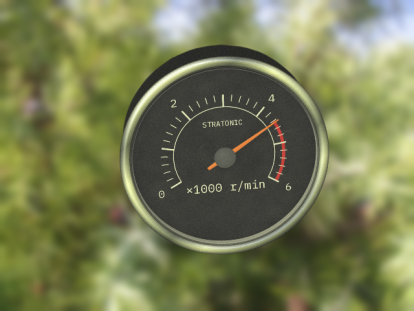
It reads value=4400 unit=rpm
